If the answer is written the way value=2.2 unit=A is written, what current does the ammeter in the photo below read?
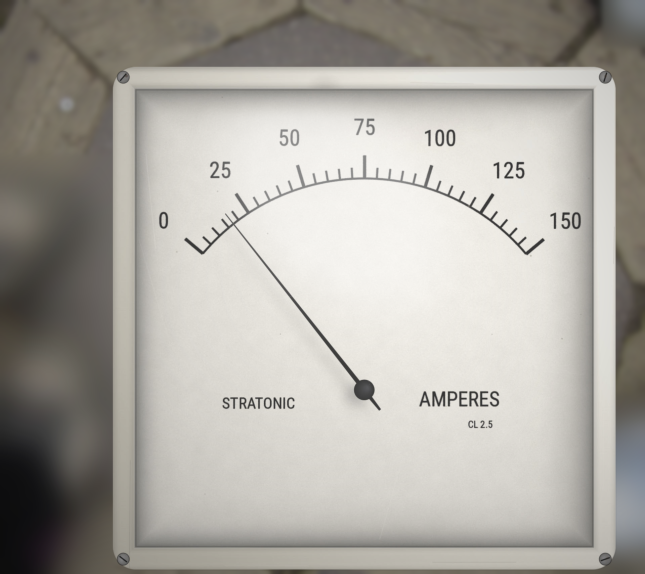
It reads value=17.5 unit=A
